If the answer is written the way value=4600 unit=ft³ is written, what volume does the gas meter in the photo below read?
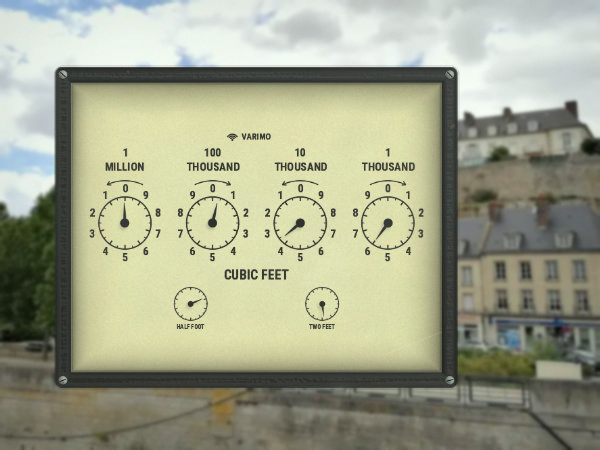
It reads value=3600 unit=ft³
